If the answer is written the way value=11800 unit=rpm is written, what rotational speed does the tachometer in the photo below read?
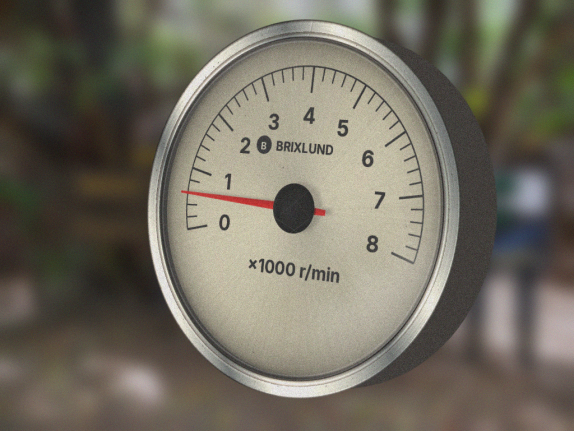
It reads value=600 unit=rpm
